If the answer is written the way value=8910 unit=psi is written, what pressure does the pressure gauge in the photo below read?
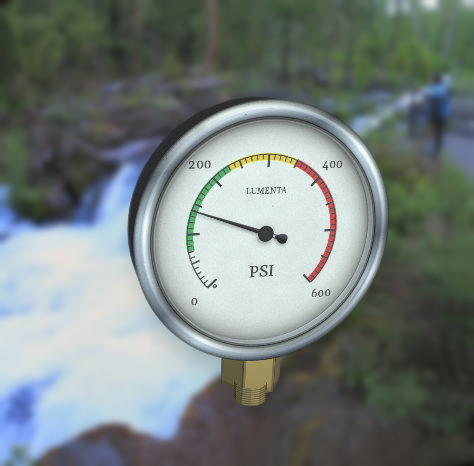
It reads value=140 unit=psi
